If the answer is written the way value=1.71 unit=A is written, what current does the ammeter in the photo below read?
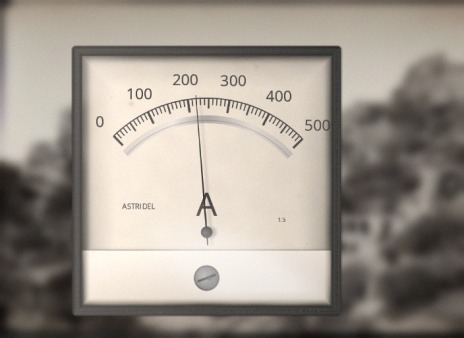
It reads value=220 unit=A
